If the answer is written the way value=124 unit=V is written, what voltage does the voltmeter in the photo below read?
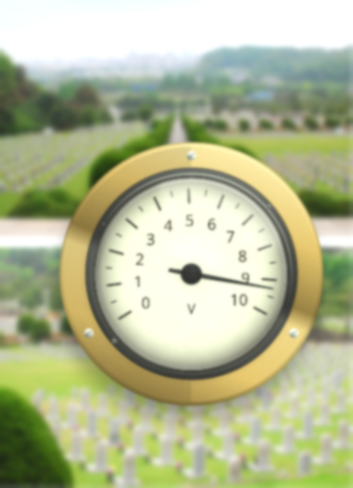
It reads value=9.25 unit=V
